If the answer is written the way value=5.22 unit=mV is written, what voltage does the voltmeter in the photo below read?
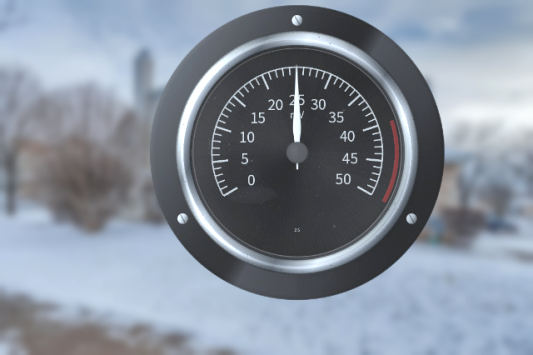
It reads value=25 unit=mV
